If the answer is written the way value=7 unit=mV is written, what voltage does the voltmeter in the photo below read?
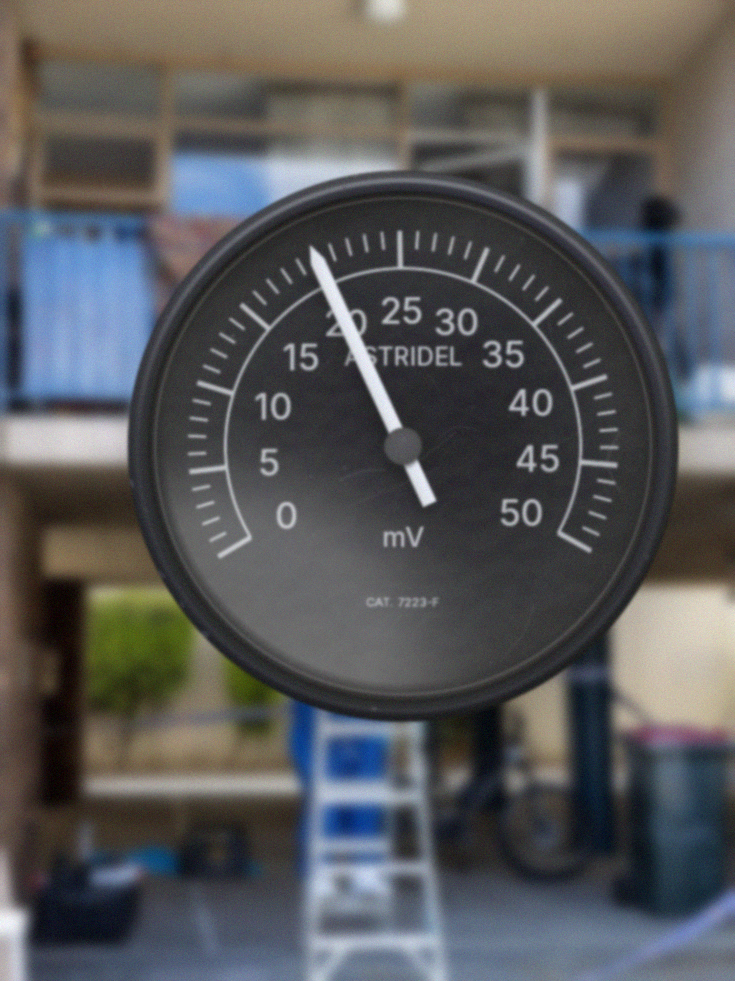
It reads value=20 unit=mV
